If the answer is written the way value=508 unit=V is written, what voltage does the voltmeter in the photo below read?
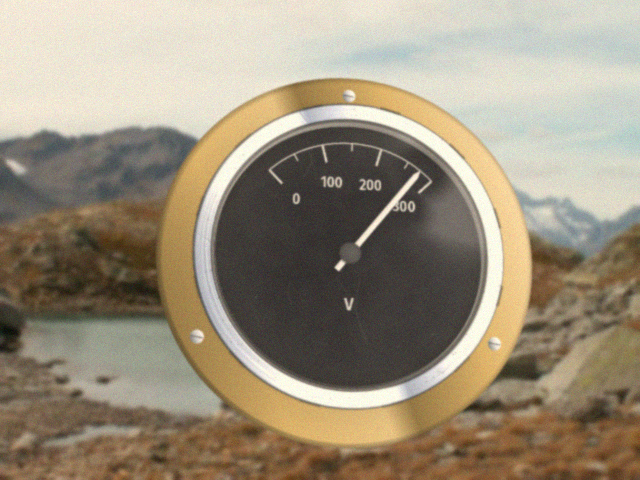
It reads value=275 unit=V
